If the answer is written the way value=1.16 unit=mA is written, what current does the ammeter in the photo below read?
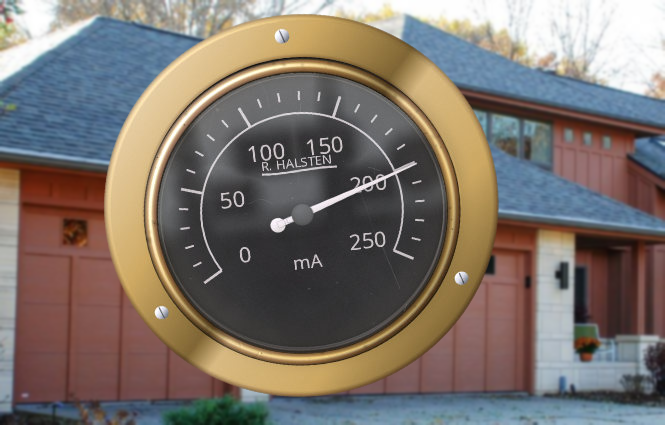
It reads value=200 unit=mA
